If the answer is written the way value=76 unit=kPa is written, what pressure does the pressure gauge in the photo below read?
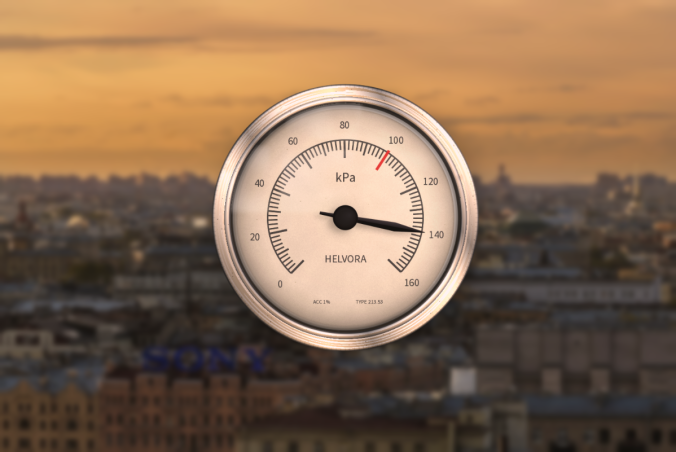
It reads value=140 unit=kPa
